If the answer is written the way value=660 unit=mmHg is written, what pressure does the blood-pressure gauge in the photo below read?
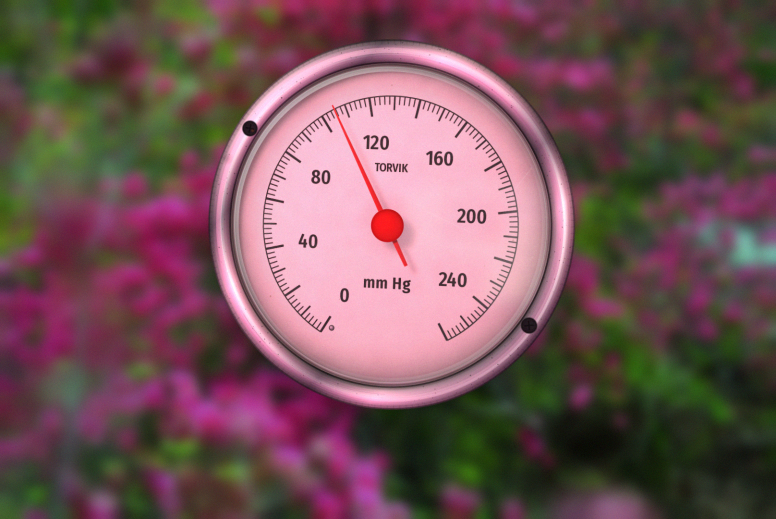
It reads value=106 unit=mmHg
